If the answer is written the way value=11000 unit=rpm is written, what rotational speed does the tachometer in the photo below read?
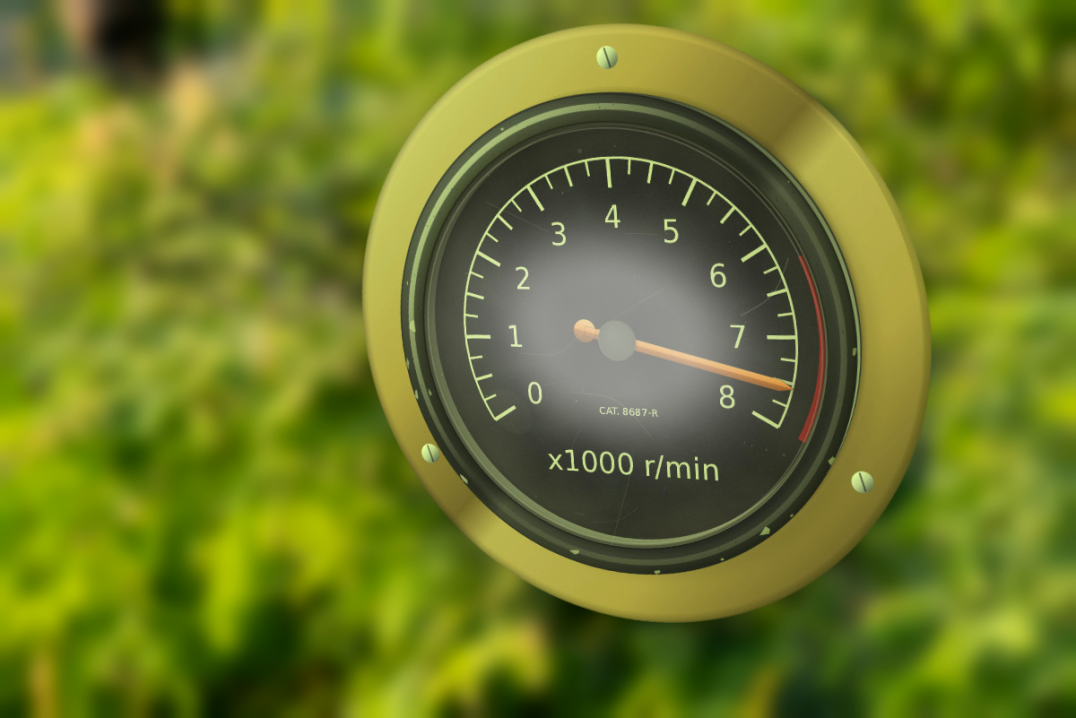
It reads value=7500 unit=rpm
